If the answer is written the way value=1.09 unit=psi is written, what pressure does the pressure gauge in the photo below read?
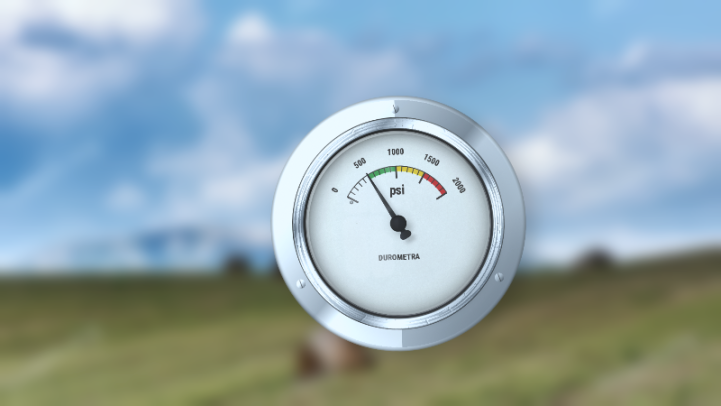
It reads value=500 unit=psi
